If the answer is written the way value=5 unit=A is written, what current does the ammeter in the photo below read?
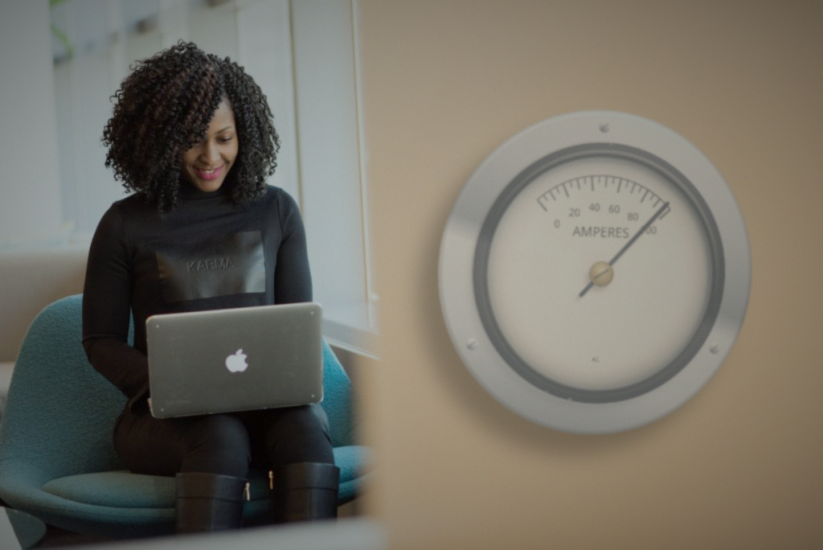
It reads value=95 unit=A
